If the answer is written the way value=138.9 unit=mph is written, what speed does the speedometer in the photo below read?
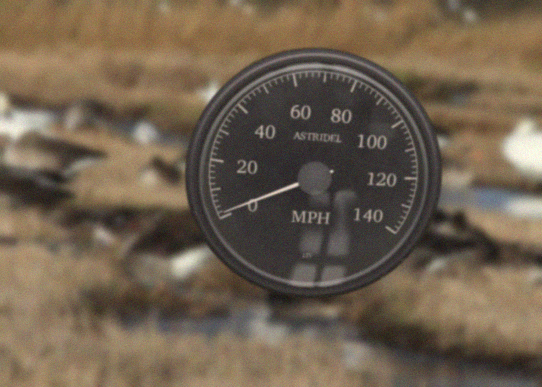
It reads value=2 unit=mph
